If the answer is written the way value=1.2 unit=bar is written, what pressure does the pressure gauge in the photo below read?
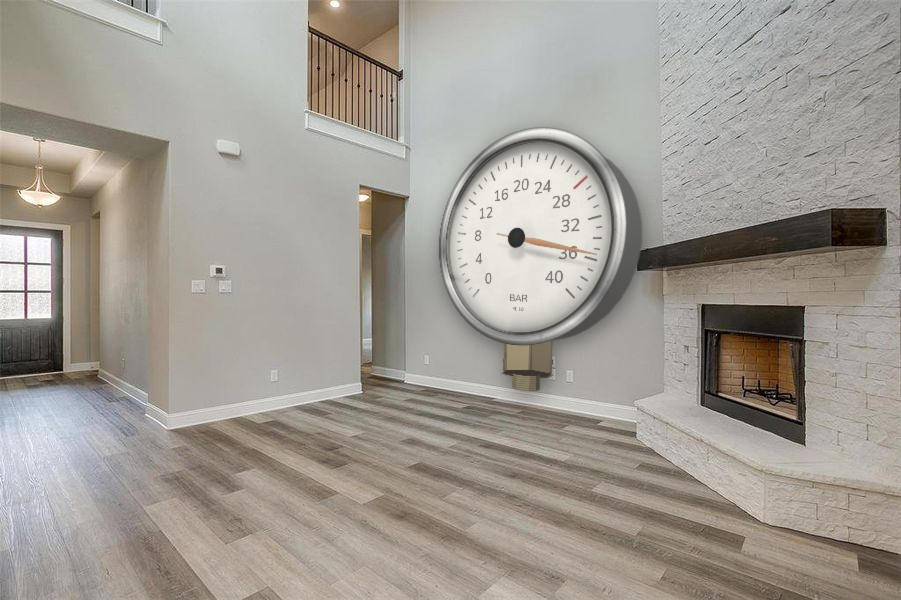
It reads value=35.5 unit=bar
